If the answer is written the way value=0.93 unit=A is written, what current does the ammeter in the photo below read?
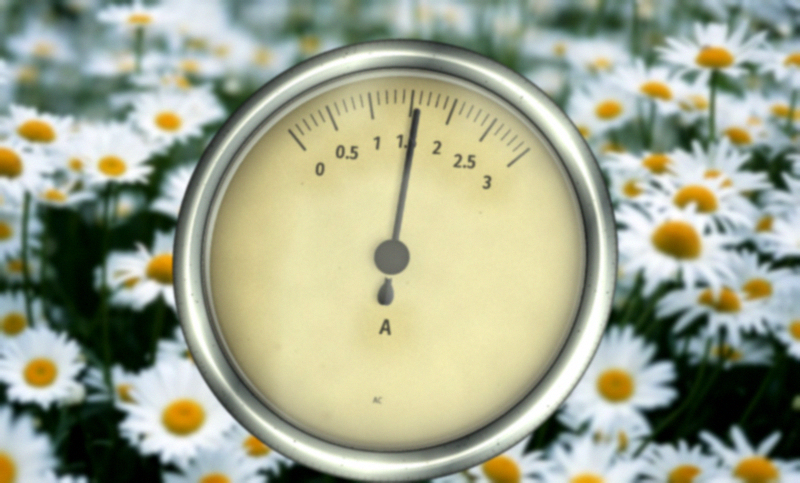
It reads value=1.6 unit=A
